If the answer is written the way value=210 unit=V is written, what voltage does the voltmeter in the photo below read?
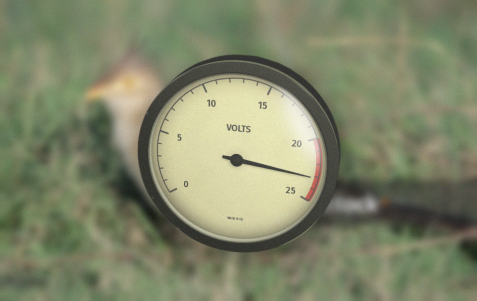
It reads value=23 unit=V
